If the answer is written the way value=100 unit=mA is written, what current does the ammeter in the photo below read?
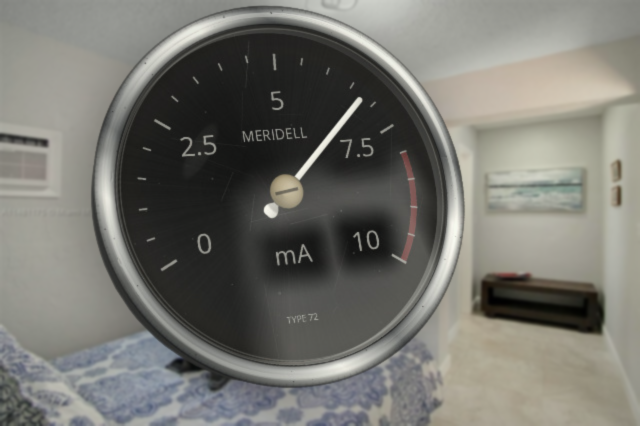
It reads value=6.75 unit=mA
